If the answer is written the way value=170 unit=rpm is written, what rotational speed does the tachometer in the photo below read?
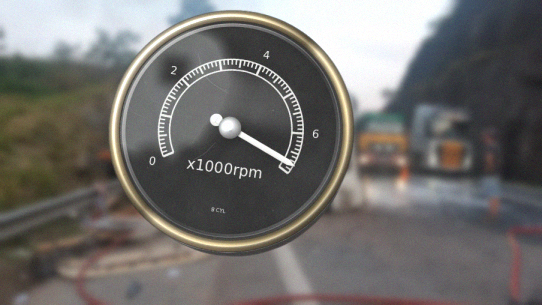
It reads value=6800 unit=rpm
